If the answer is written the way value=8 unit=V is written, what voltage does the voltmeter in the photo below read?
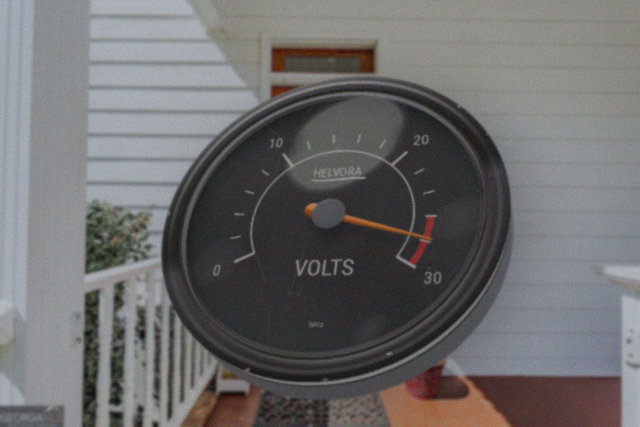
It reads value=28 unit=V
